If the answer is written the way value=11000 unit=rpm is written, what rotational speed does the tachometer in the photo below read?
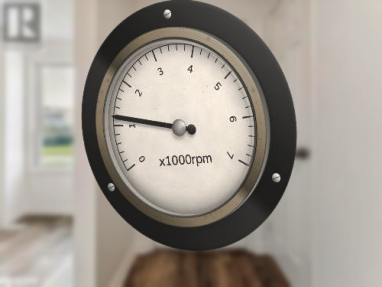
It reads value=1200 unit=rpm
